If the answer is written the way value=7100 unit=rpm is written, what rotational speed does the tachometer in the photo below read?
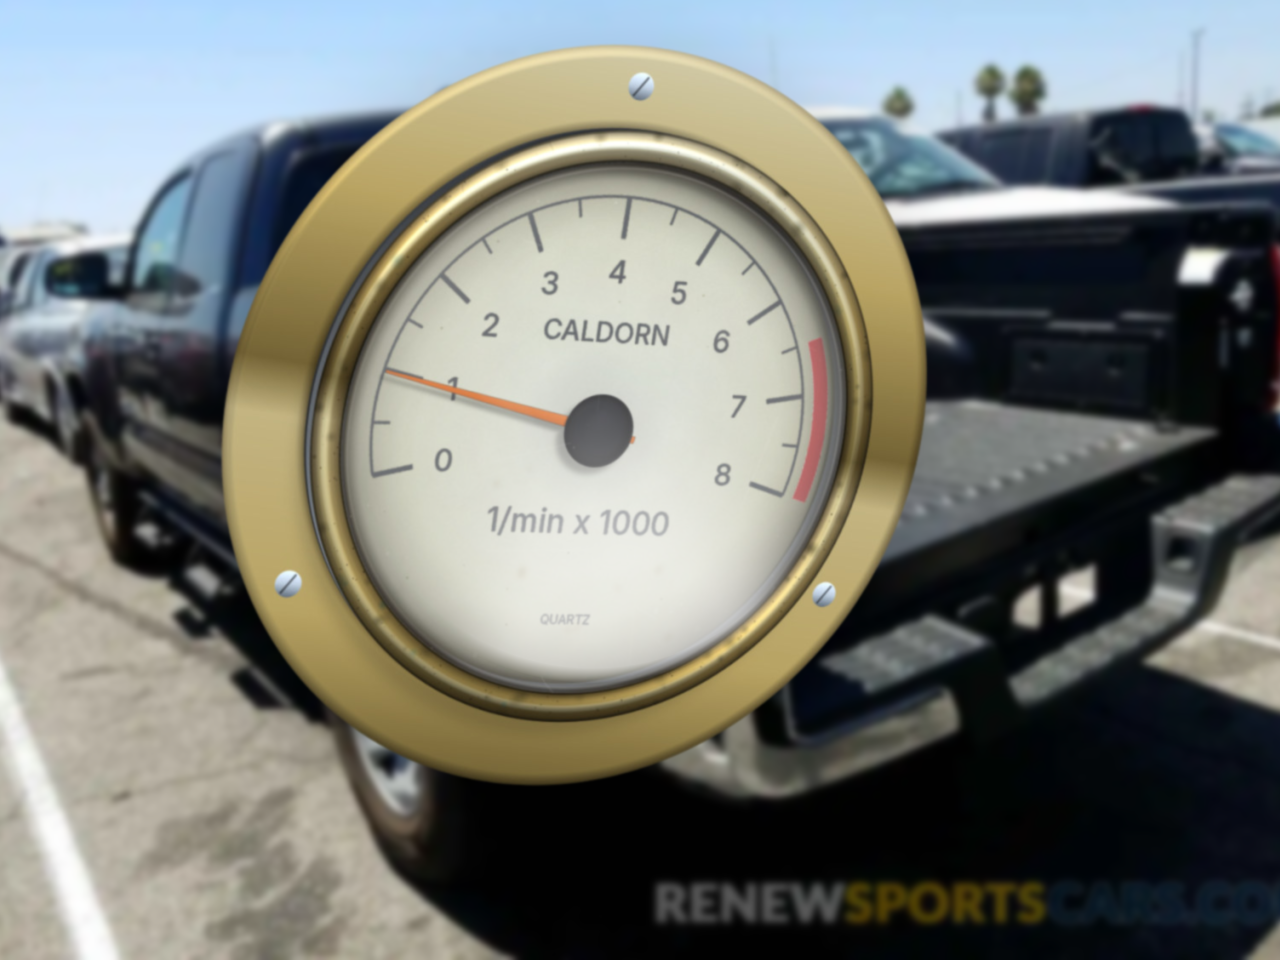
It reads value=1000 unit=rpm
